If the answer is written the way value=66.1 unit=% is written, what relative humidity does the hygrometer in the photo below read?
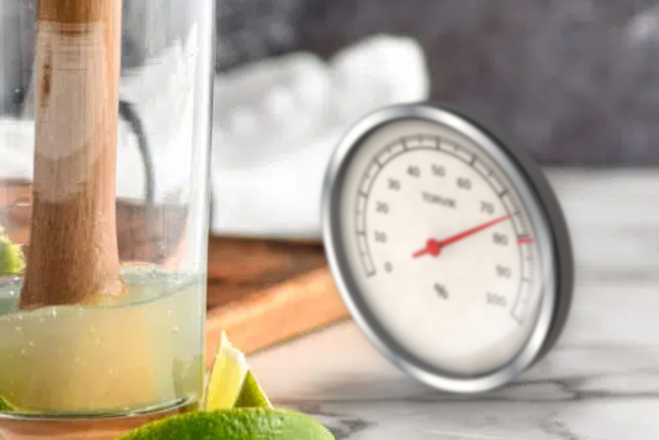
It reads value=75 unit=%
